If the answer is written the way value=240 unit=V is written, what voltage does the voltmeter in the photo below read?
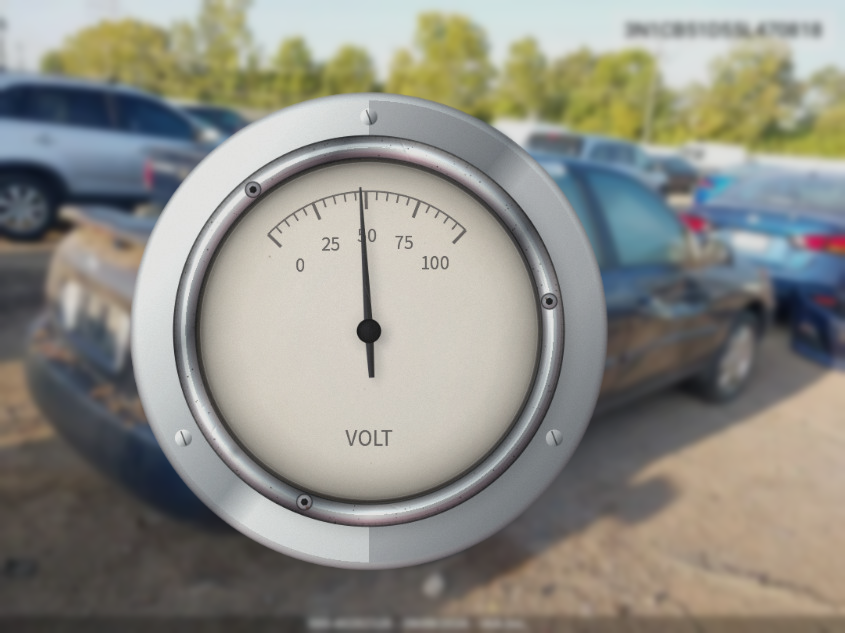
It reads value=47.5 unit=V
